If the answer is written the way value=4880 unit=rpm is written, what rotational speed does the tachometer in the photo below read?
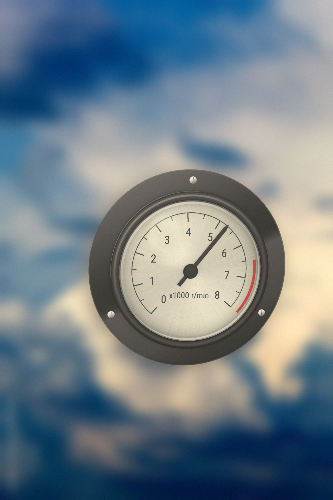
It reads value=5250 unit=rpm
